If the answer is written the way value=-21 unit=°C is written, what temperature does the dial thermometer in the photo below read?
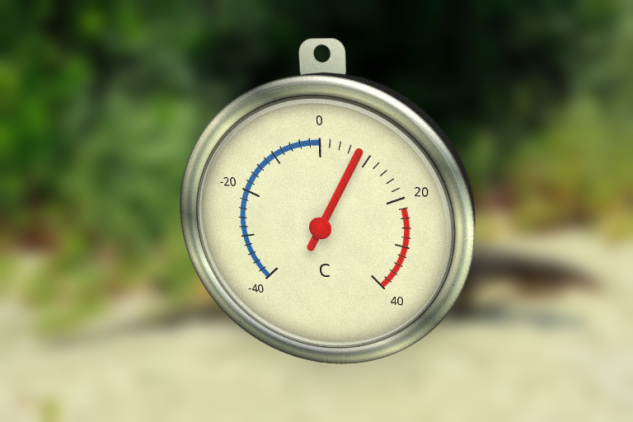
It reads value=8 unit=°C
